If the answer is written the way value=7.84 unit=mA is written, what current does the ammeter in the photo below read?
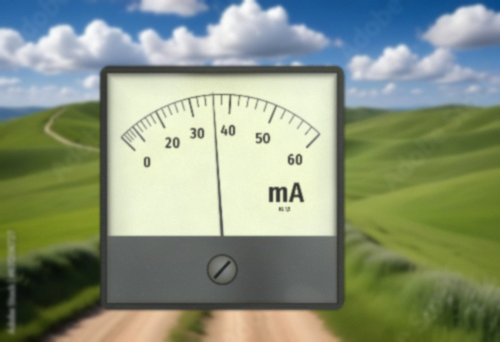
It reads value=36 unit=mA
